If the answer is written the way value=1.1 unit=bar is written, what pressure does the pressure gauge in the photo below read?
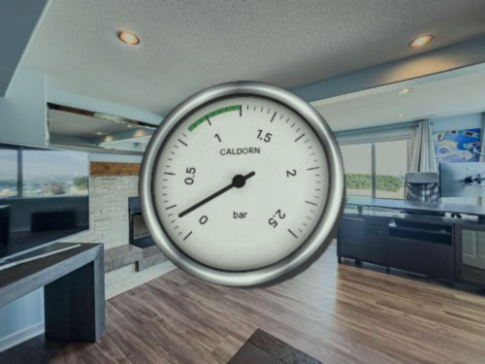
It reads value=0.15 unit=bar
